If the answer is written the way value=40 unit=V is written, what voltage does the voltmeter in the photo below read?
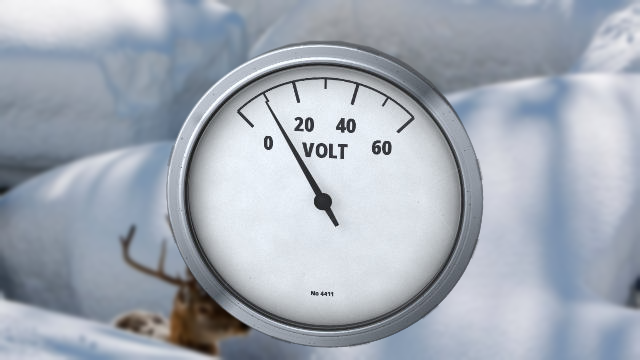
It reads value=10 unit=V
